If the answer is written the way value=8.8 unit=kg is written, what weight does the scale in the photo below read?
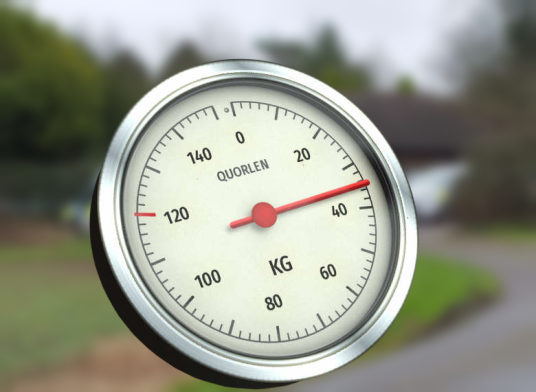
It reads value=35 unit=kg
